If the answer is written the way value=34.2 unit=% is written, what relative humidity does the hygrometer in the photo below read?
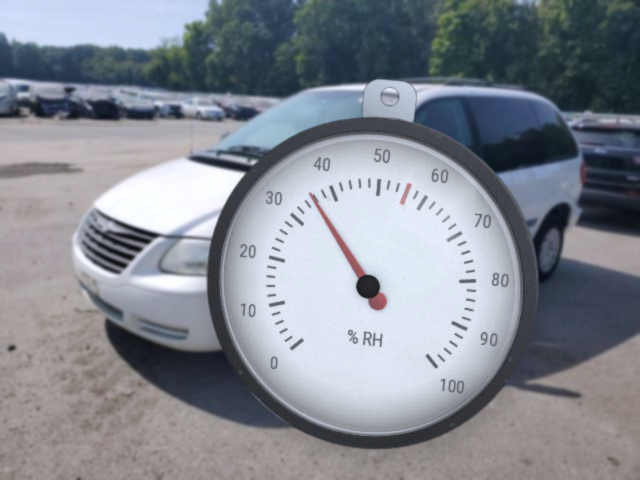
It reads value=36 unit=%
